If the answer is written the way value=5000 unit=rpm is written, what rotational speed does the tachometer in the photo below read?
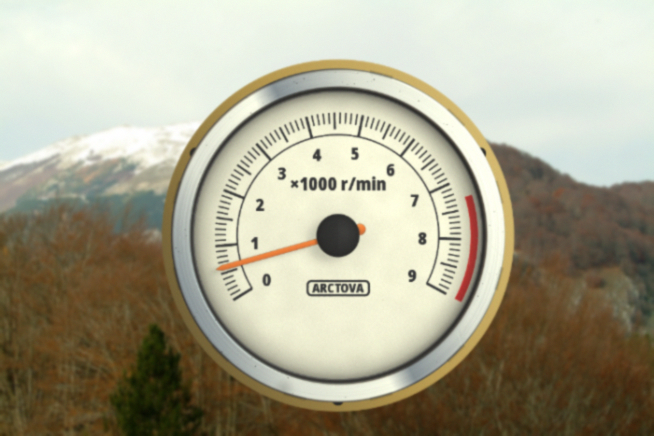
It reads value=600 unit=rpm
